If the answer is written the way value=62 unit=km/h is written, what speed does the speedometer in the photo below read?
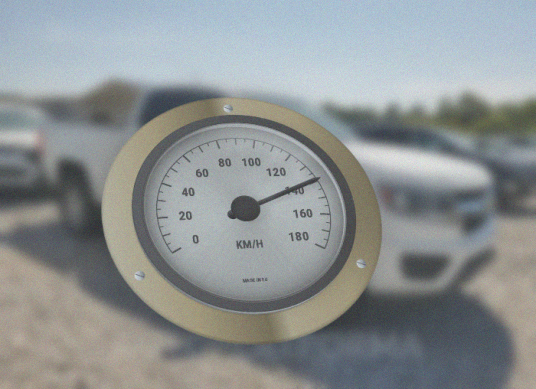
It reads value=140 unit=km/h
